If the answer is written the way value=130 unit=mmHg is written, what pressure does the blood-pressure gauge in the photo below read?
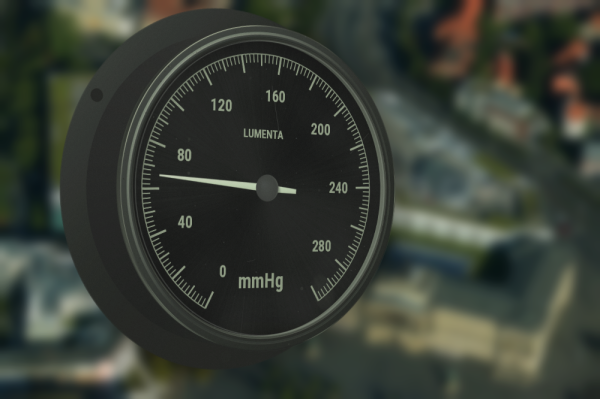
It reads value=66 unit=mmHg
